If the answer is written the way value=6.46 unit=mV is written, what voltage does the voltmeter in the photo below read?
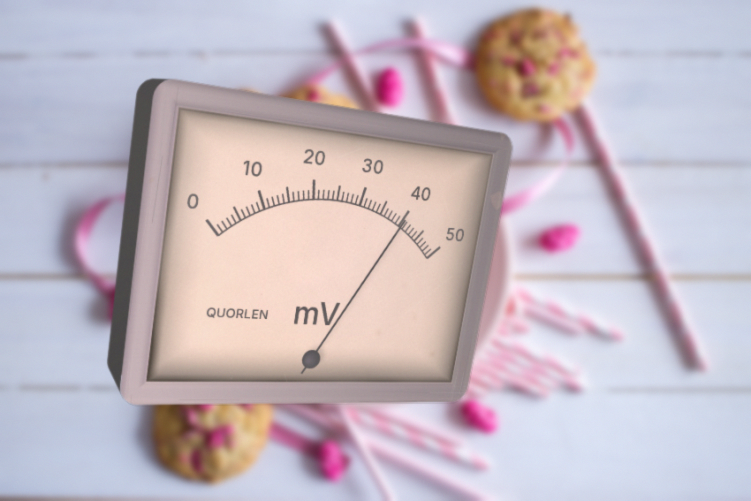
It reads value=40 unit=mV
